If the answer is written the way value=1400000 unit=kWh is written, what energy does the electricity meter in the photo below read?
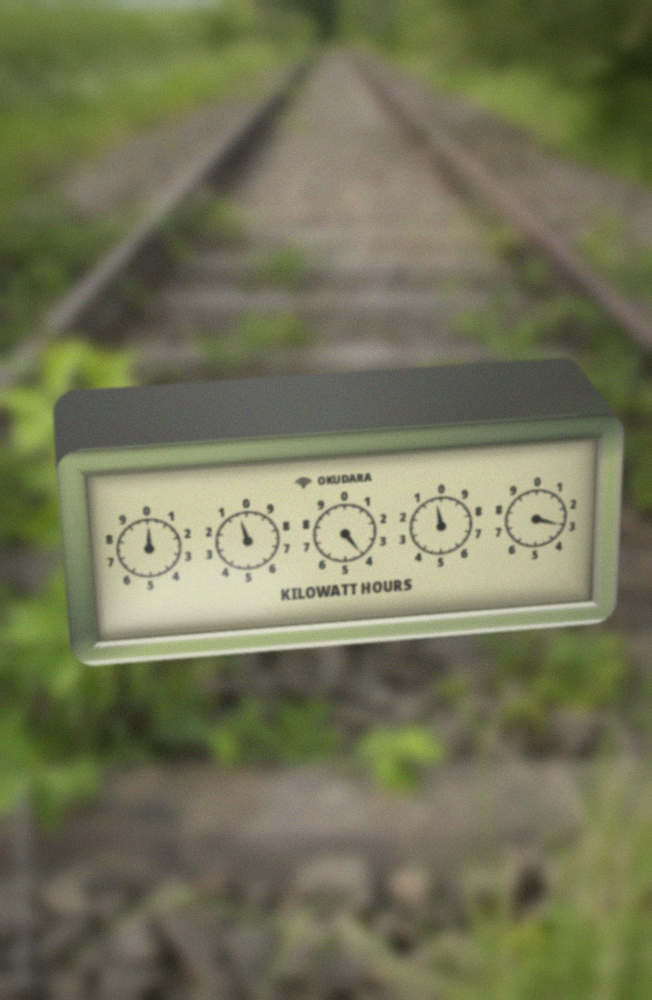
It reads value=403 unit=kWh
